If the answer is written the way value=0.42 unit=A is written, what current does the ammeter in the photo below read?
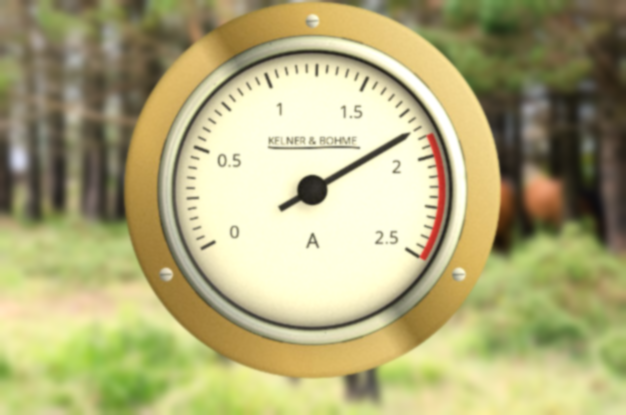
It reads value=1.85 unit=A
